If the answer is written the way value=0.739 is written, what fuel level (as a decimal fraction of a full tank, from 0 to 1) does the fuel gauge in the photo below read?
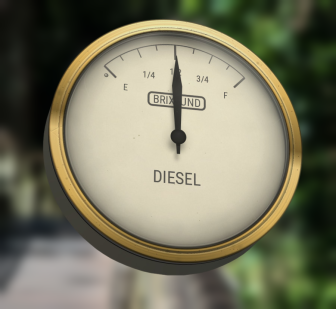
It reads value=0.5
